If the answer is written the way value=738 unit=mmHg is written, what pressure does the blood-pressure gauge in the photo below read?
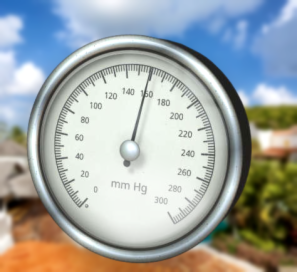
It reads value=160 unit=mmHg
